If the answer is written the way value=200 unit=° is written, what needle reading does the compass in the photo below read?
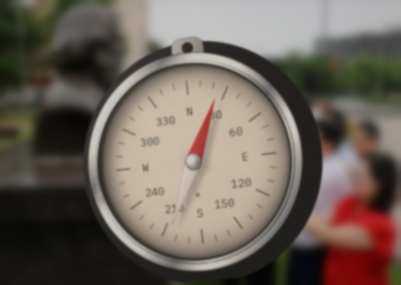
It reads value=25 unit=°
